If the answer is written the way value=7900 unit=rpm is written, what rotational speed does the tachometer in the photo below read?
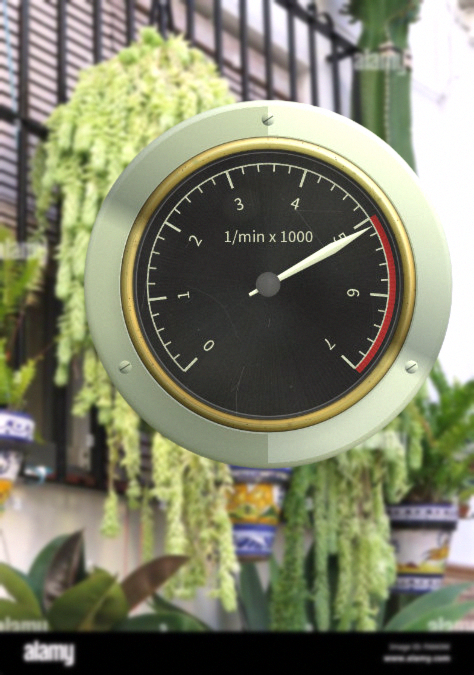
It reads value=5100 unit=rpm
